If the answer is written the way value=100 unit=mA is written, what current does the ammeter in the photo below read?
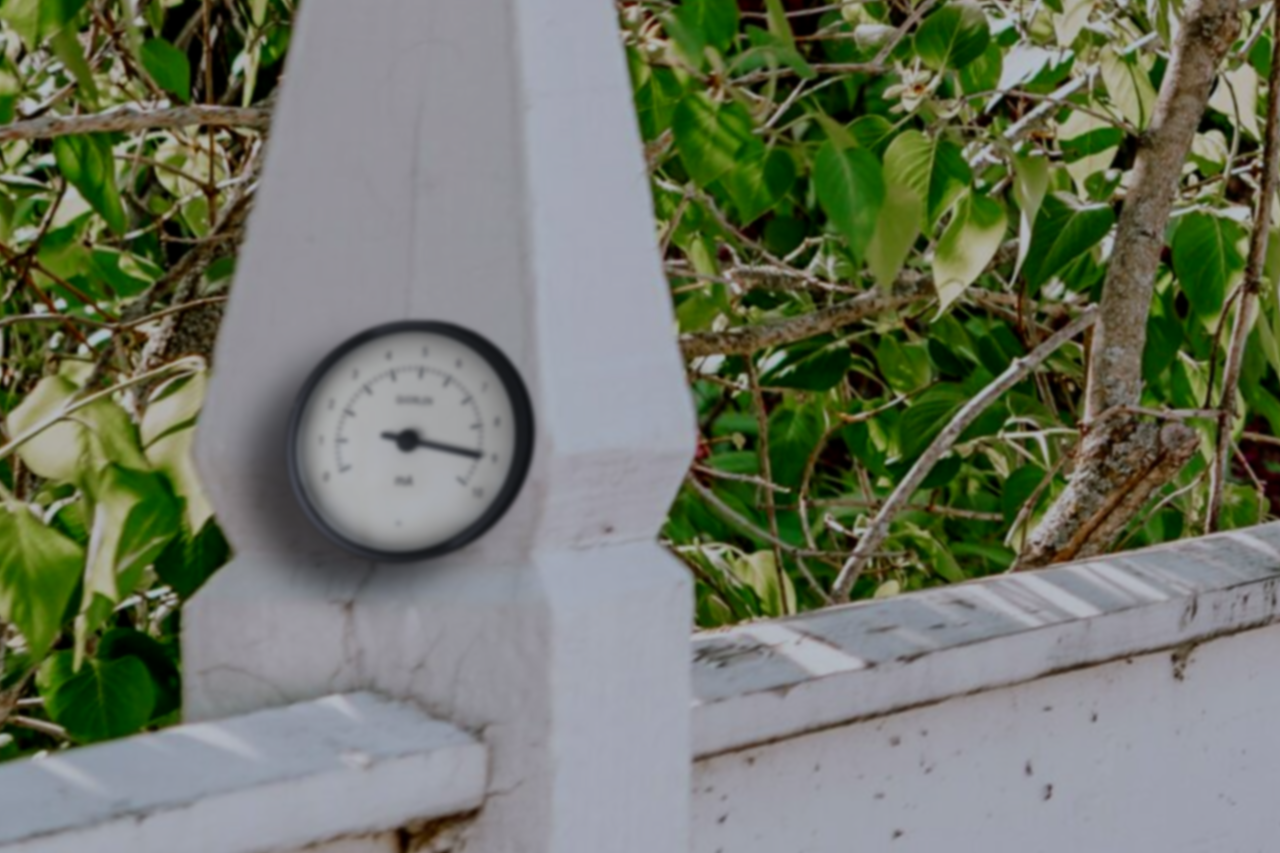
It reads value=9 unit=mA
